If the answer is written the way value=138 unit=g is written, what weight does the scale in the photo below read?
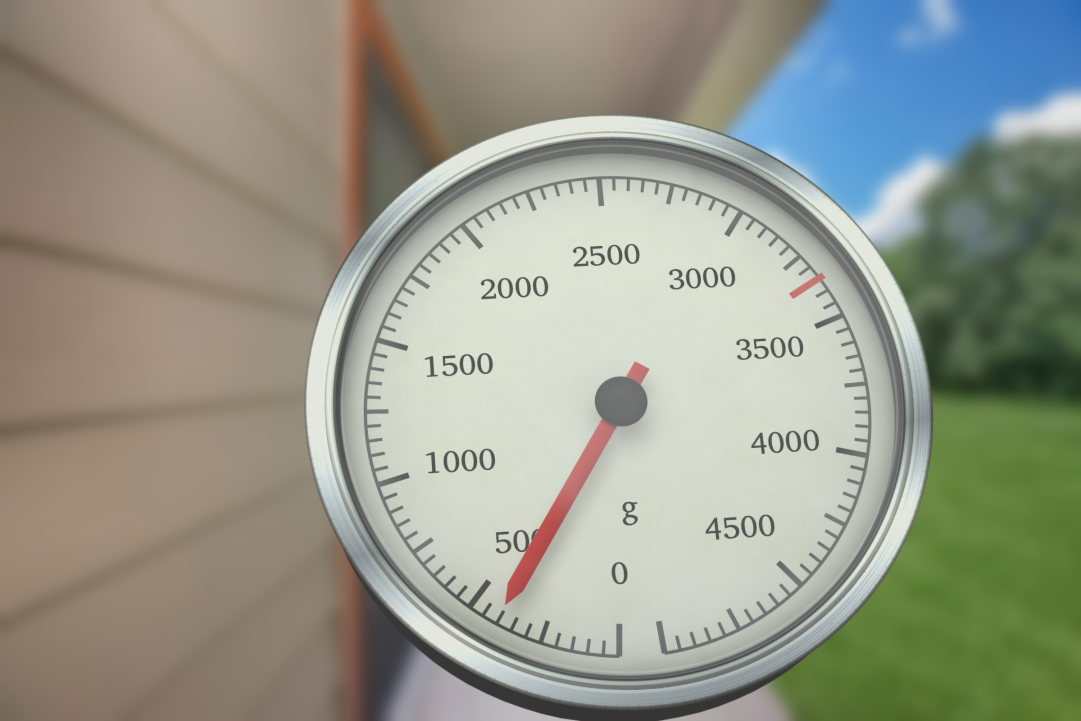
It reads value=400 unit=g
